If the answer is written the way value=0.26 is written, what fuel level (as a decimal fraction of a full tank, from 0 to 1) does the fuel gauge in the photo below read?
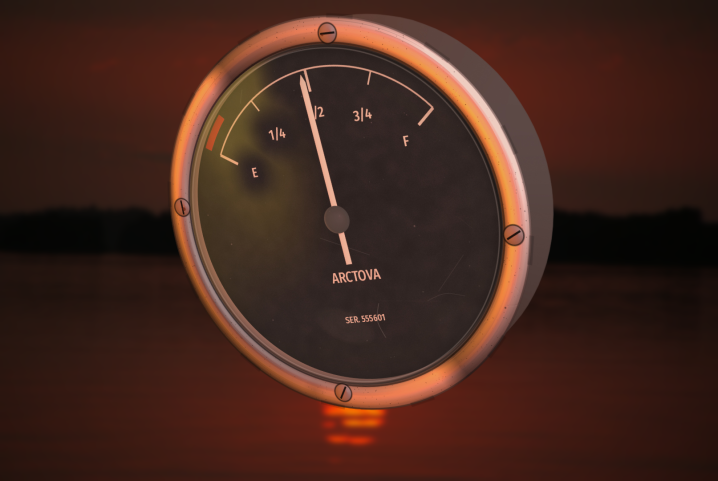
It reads value=0.5
